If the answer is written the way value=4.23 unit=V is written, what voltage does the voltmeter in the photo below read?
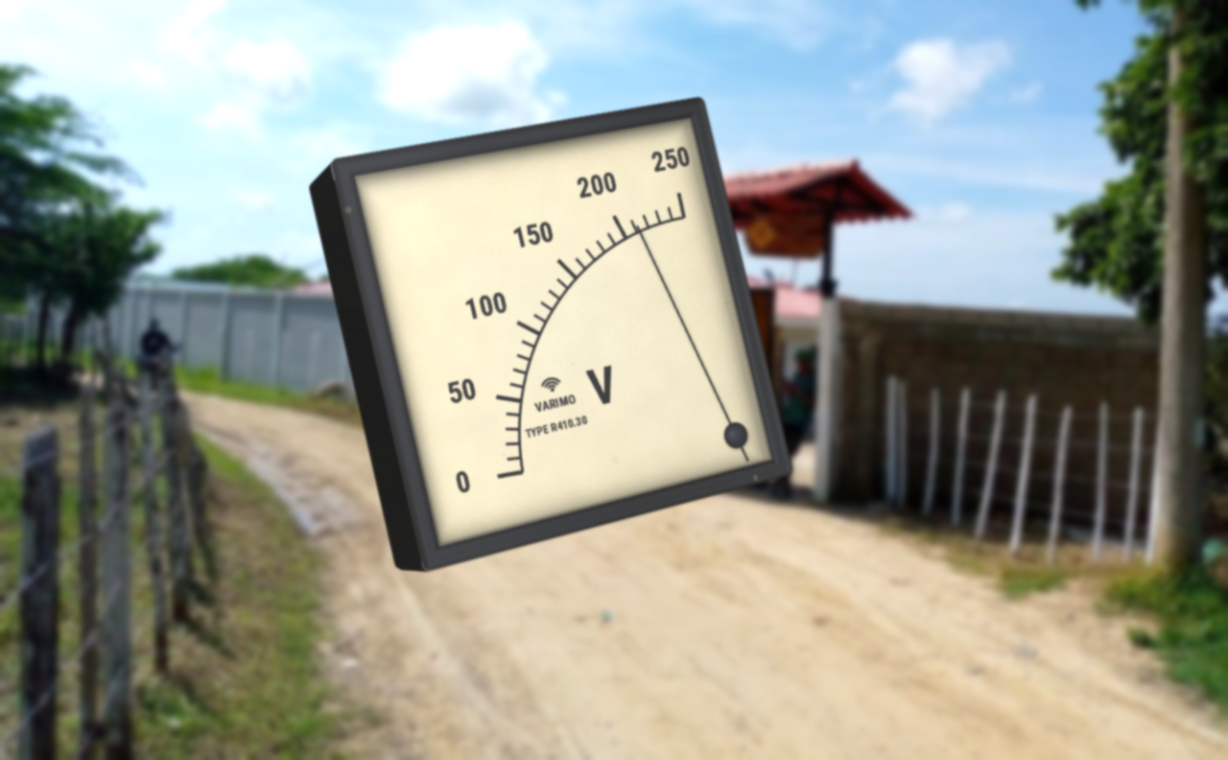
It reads value=210 unit=V
